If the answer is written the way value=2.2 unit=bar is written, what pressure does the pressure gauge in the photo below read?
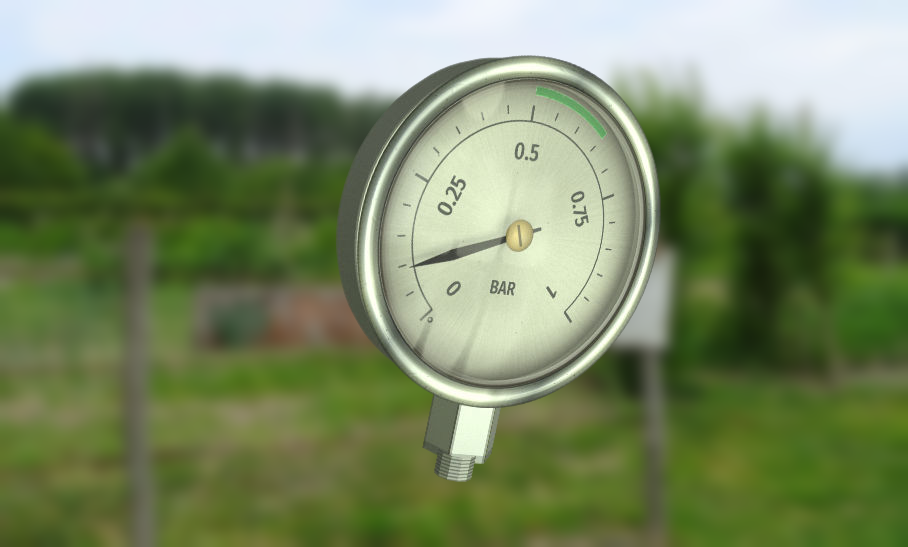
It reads value=0.1 unit=bar
